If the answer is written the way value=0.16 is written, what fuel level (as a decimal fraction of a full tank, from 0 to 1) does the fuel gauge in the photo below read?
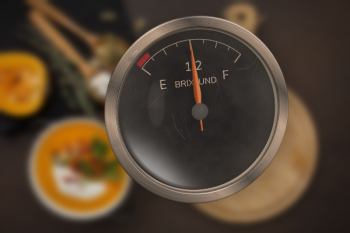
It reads value=0.5
